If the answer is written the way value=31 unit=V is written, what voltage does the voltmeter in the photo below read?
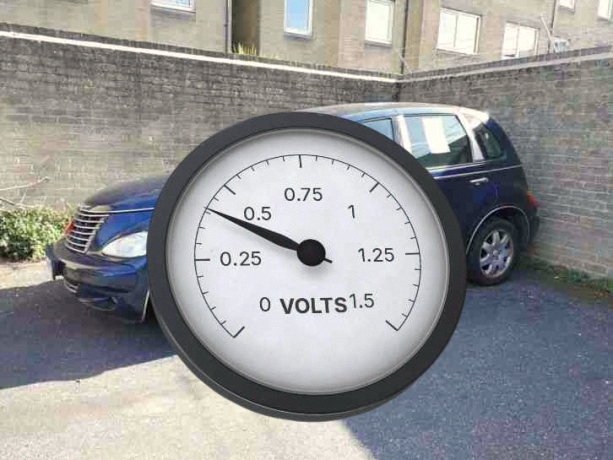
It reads value=0.4 unit=V
